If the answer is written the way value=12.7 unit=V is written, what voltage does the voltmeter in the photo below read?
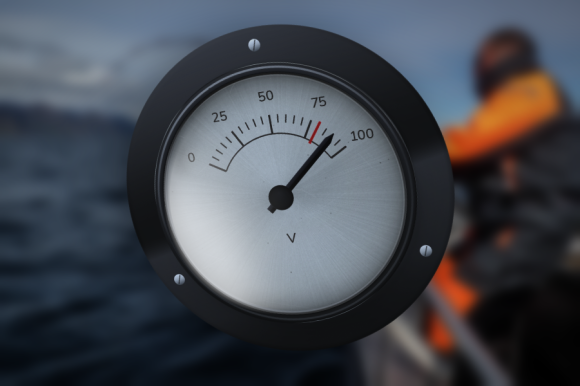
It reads value=90 unit=V
